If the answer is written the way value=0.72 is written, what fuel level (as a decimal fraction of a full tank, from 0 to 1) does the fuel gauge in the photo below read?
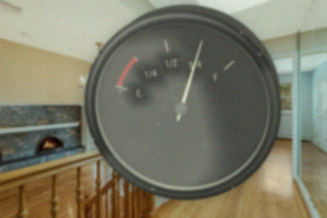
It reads value=0.75
